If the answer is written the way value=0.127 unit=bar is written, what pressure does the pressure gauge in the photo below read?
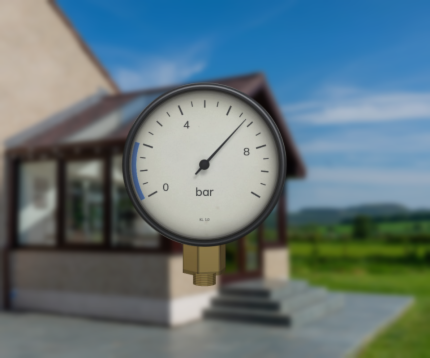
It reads value=6.75 unit=bar
